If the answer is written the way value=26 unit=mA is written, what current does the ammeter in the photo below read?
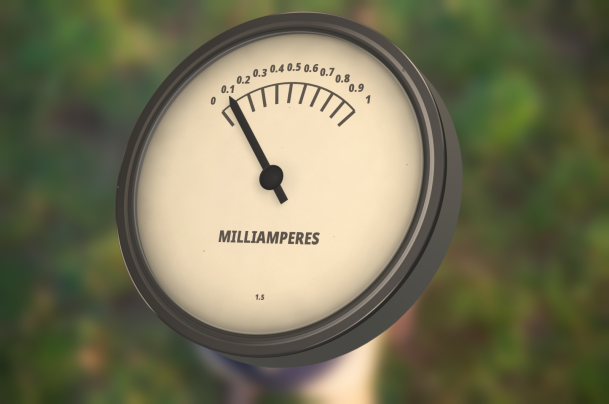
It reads value=0.1 unit=mA
